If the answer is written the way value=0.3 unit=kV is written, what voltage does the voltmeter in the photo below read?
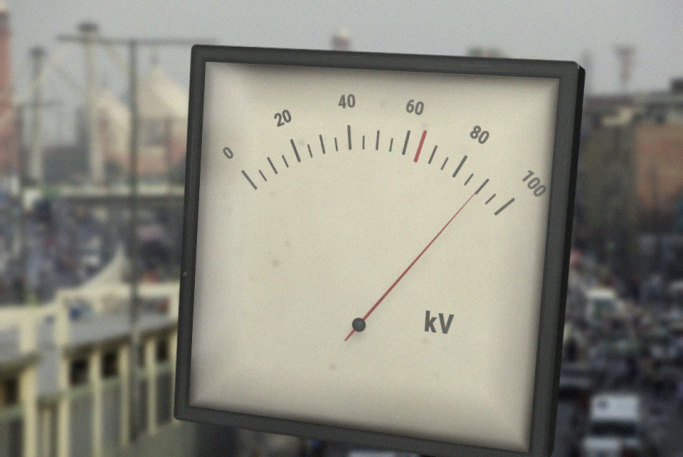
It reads value=90 unit=kV
